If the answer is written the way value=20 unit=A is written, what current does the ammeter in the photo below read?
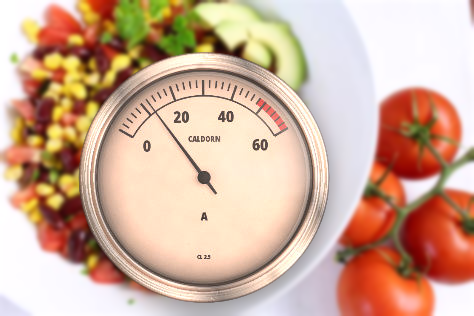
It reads value=12 unit=A
